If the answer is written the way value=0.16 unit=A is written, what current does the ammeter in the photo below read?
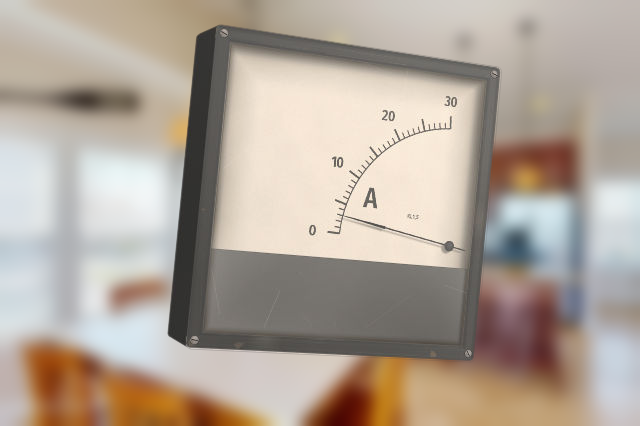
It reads value=3 unit=A
